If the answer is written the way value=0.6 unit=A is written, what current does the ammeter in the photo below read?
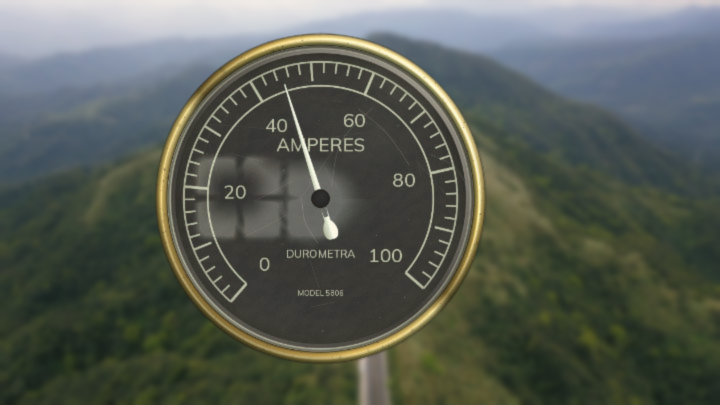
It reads value=45 unit=A
